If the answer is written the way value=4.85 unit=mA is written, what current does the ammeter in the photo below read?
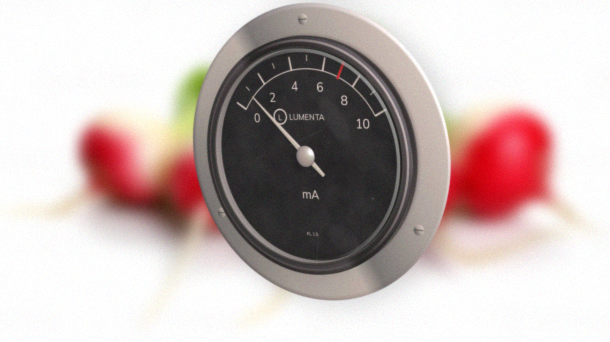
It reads value=1 unit=mA
